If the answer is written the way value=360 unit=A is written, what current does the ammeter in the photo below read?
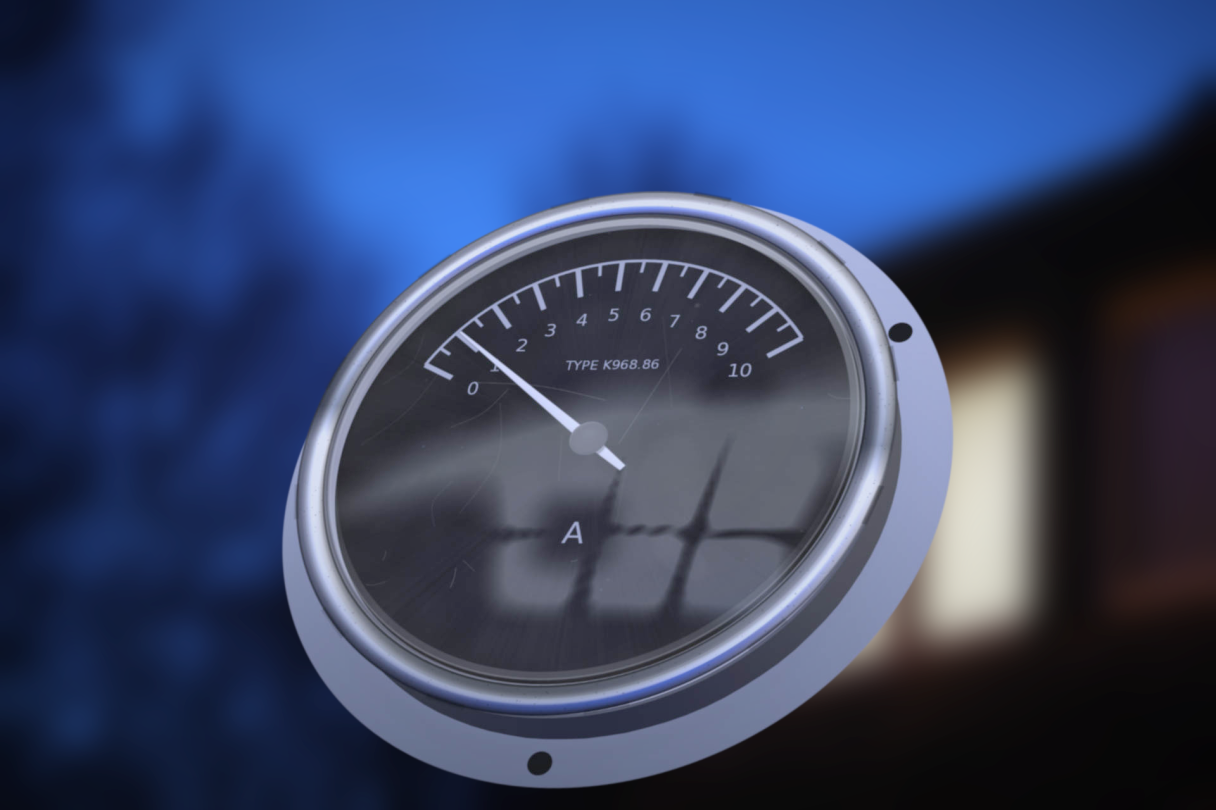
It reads value=1 unit=A
